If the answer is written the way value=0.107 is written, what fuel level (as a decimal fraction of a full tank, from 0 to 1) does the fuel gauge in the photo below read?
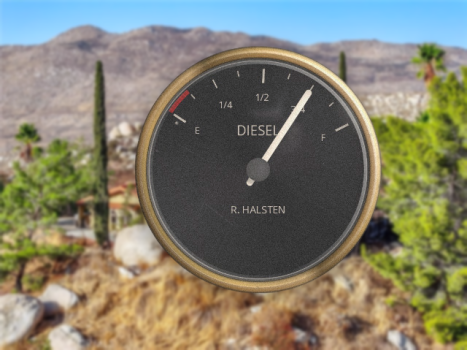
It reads value=0.75
